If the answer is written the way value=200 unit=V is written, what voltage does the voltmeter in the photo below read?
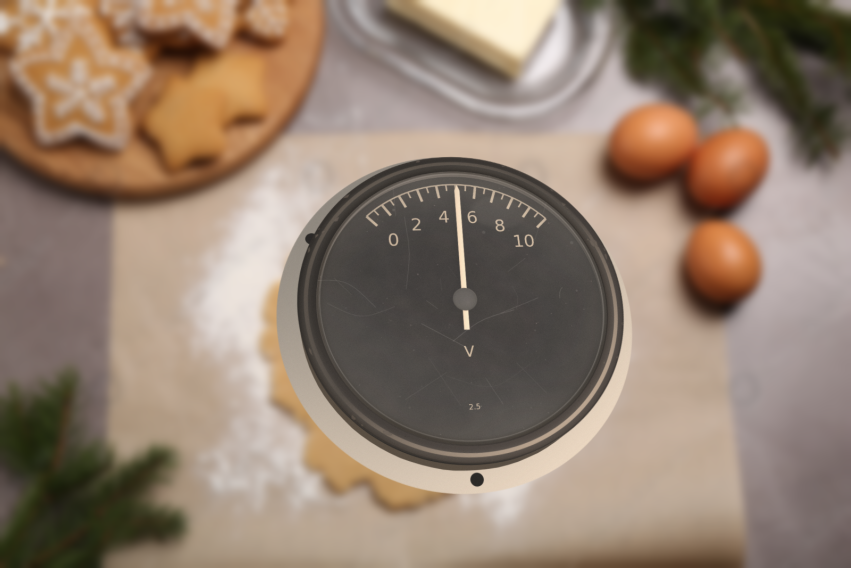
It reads value=5 unit=V
